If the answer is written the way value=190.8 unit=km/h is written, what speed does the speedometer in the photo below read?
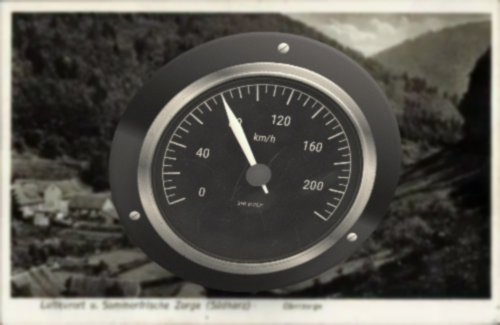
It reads value=80 unit=km/h
